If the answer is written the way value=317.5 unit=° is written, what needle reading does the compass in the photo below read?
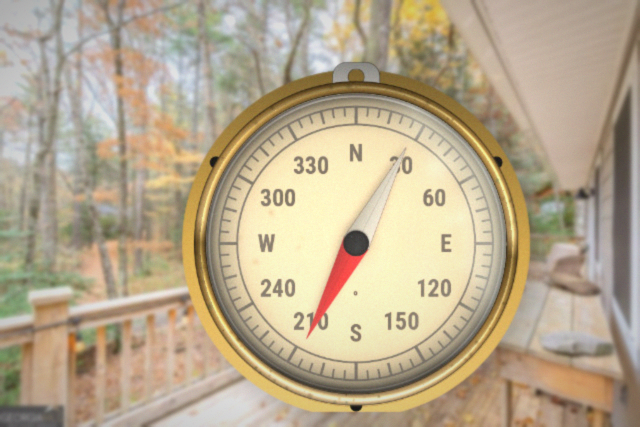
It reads value=207.5 unit=°
